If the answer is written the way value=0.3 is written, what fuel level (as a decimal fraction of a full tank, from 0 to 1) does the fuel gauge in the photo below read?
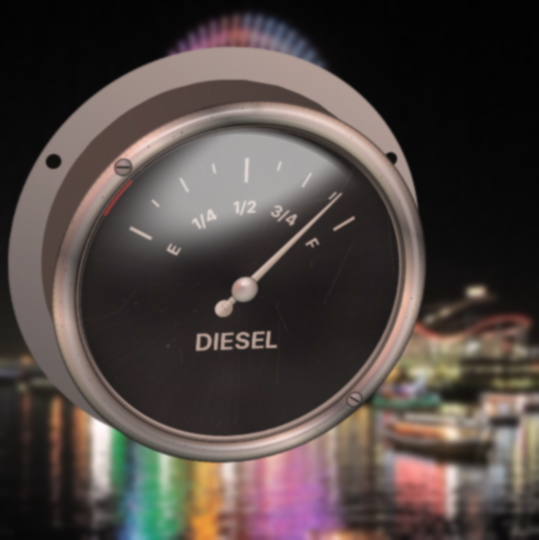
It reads value=0.875
